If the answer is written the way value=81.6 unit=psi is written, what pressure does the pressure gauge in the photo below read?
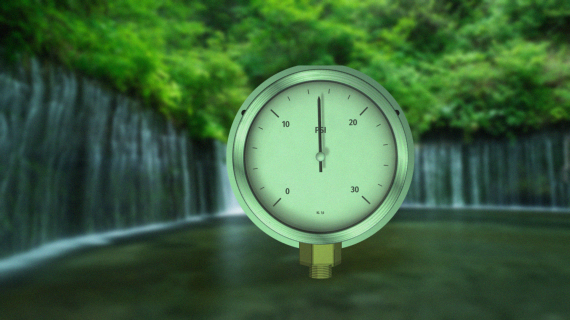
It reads value=15 unit=psi
